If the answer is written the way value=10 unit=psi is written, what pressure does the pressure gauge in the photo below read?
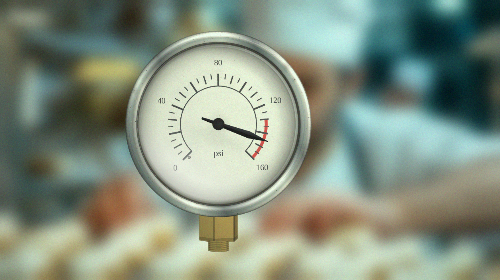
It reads value=145 unit=psi
